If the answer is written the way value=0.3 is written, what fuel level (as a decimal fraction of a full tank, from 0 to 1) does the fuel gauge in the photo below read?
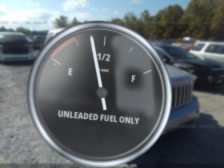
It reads value=0.375
